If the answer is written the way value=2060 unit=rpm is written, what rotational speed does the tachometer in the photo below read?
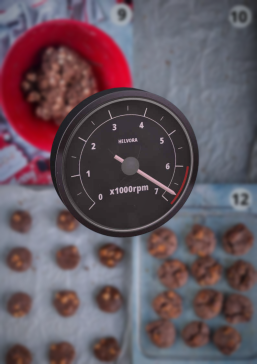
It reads value=6750 unit=rpm
